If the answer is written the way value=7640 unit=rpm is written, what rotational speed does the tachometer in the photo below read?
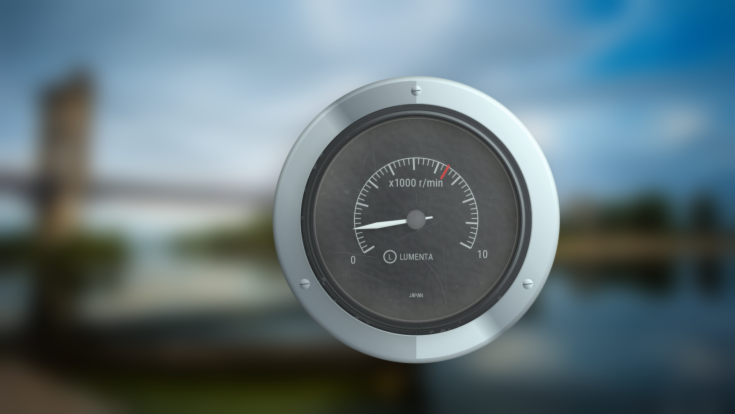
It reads value=1000 unit=rpm
